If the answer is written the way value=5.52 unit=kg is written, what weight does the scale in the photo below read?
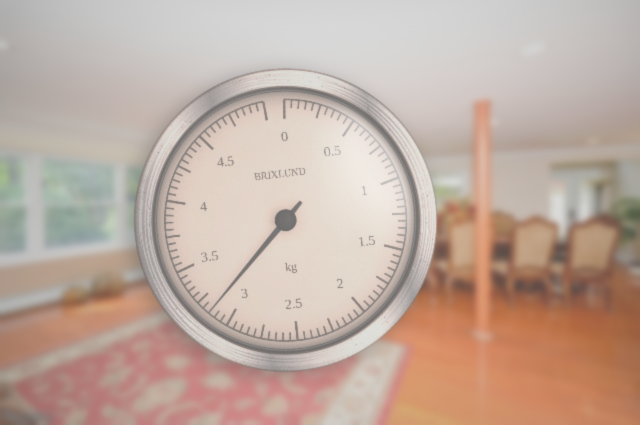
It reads value=3.15 unit=kg
